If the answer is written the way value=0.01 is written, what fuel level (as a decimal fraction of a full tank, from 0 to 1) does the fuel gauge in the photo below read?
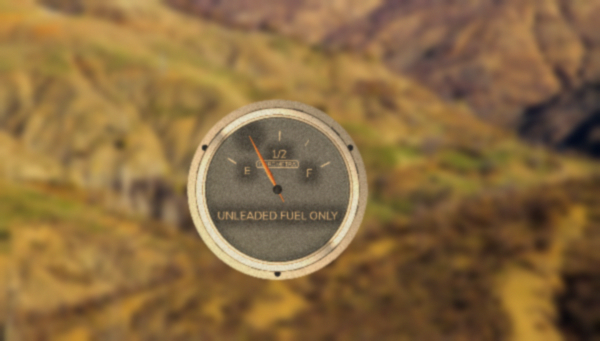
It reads value=0.25
